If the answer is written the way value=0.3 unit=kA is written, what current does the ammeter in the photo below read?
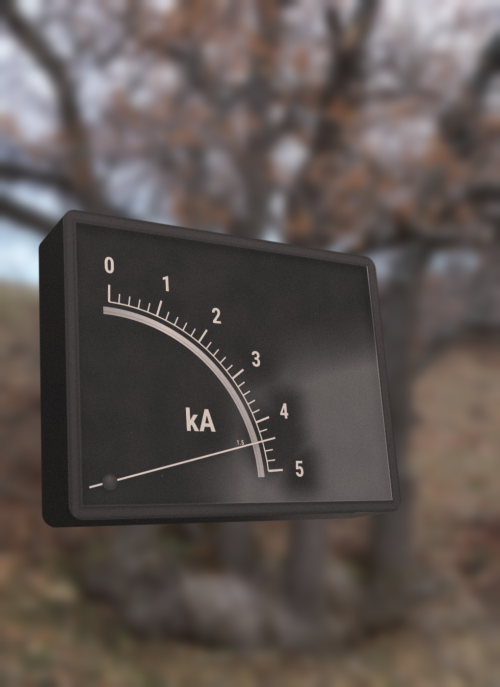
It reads value=4.4 unit=kA
